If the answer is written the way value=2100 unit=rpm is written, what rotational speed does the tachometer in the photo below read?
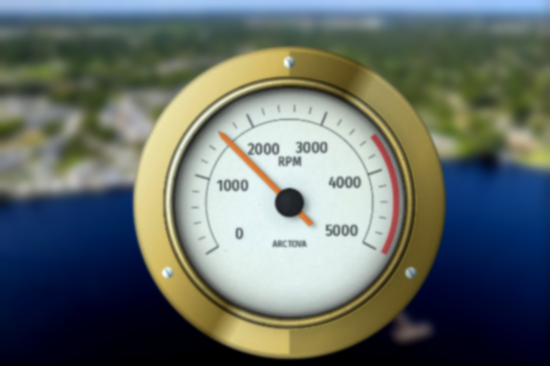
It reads value=1600 unit=rpm
